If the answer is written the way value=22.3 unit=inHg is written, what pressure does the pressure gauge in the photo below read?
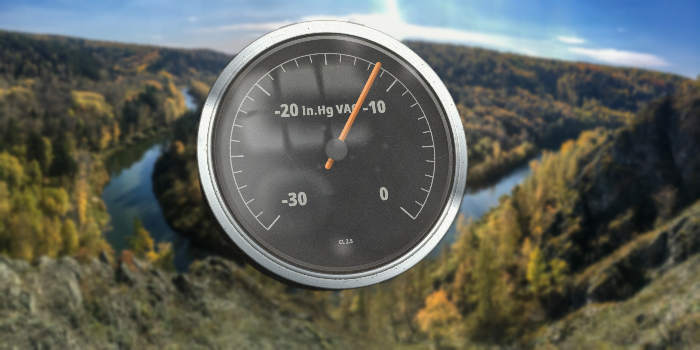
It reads value=-11.5 unit=inHg
